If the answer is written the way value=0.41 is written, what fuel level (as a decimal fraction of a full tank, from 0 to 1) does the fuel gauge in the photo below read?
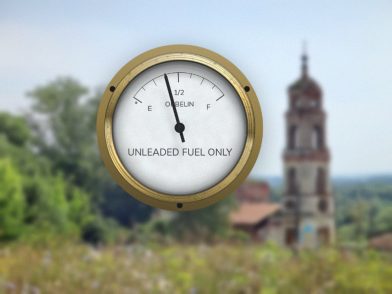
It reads value=0.375
